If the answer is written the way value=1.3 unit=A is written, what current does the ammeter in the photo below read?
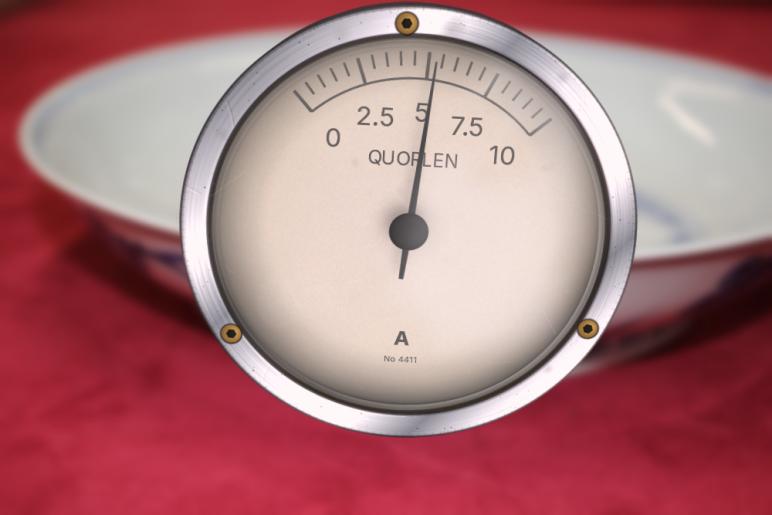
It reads value=5.25 unit=A
